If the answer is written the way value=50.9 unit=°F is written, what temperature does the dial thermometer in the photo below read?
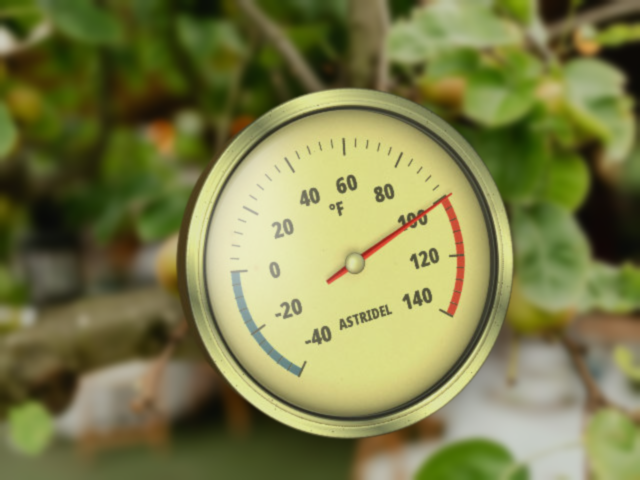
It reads value=100 unit=°F
